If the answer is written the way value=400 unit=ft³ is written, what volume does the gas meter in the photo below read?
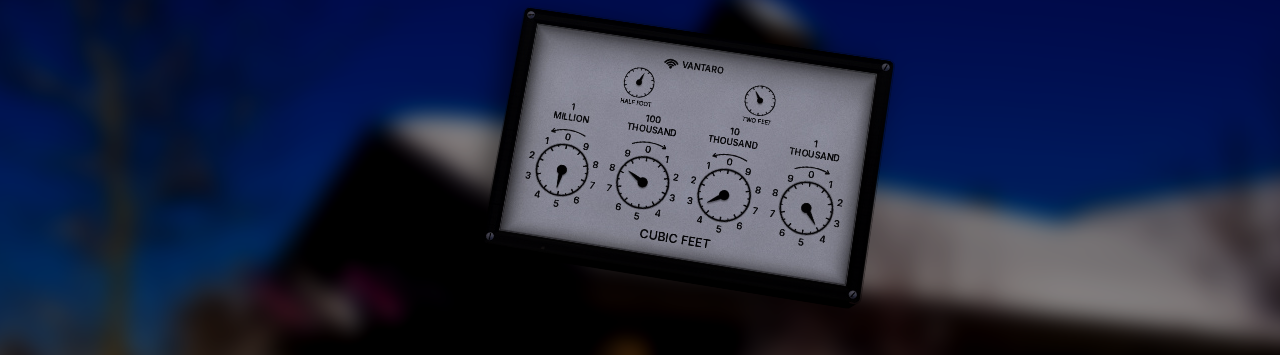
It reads value=483400 unit=ft³
